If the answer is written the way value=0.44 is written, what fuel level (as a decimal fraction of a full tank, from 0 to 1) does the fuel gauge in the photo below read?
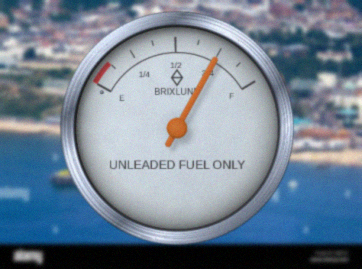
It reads value=0.75
